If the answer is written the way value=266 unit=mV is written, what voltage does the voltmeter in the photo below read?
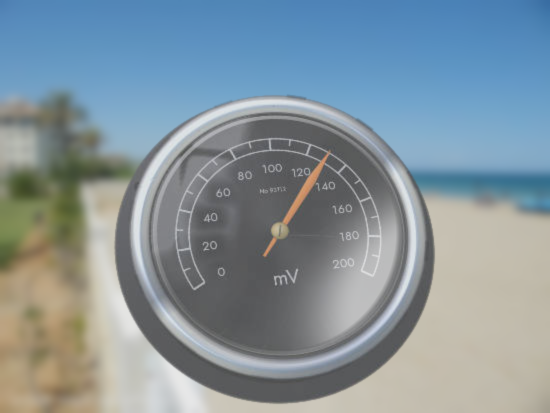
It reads value=130 unit=mV
